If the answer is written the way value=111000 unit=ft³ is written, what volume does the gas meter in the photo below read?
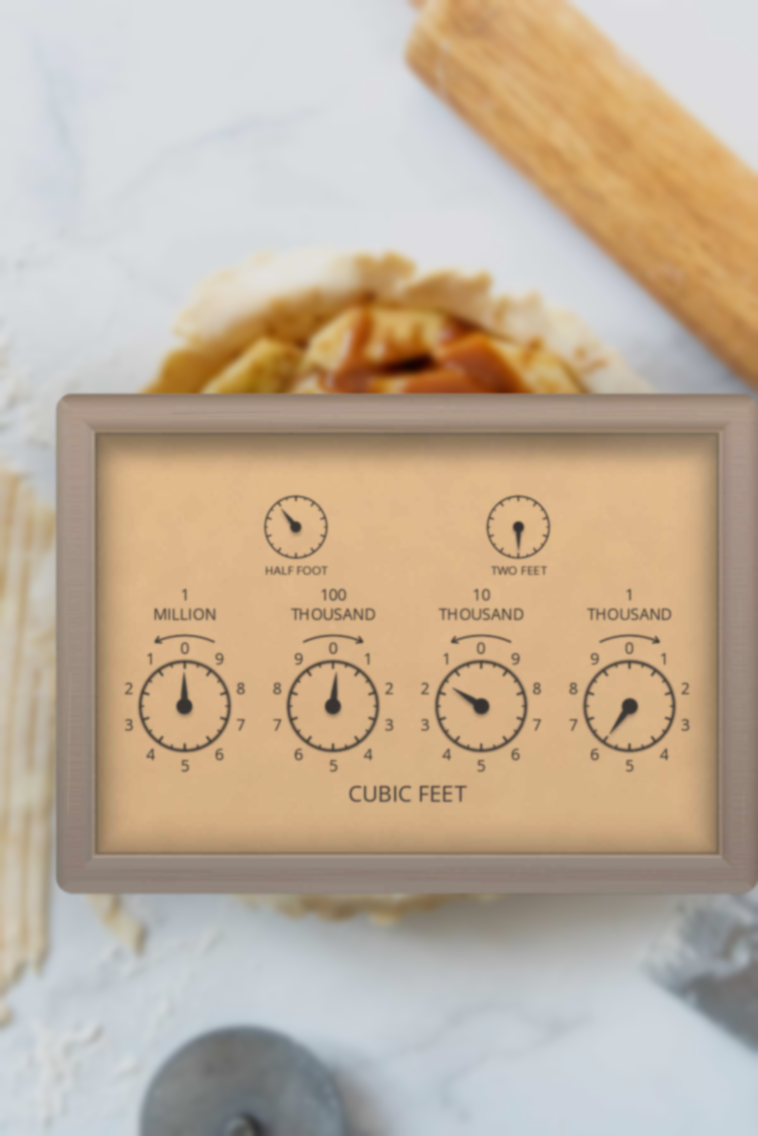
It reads value=1600 unit=ft³
